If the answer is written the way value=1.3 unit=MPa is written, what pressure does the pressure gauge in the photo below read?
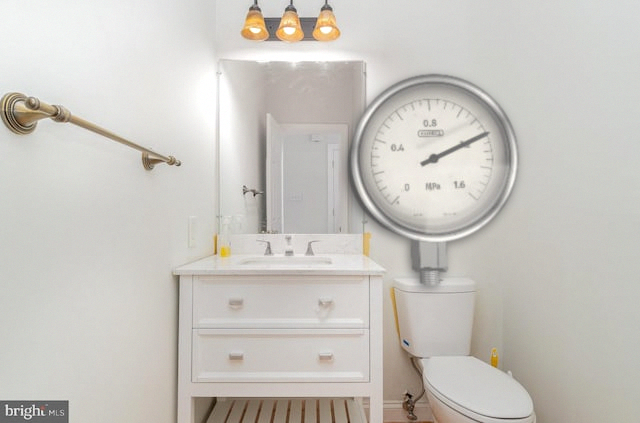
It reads value=1.2 unit=MPa
